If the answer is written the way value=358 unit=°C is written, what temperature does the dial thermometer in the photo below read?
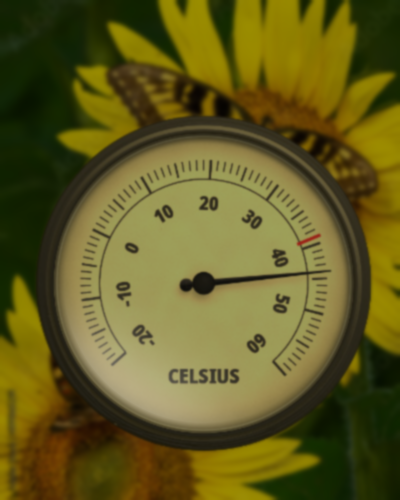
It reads value=44 unit=°C
